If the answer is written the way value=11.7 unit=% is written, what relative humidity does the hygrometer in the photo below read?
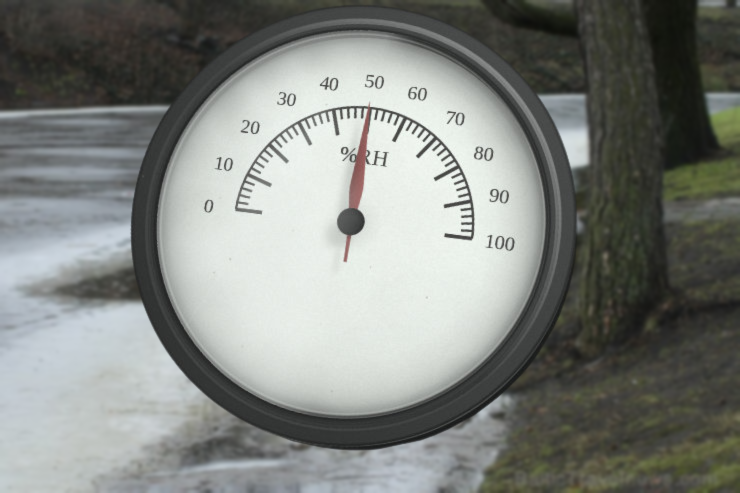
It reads value=50 unit=%
